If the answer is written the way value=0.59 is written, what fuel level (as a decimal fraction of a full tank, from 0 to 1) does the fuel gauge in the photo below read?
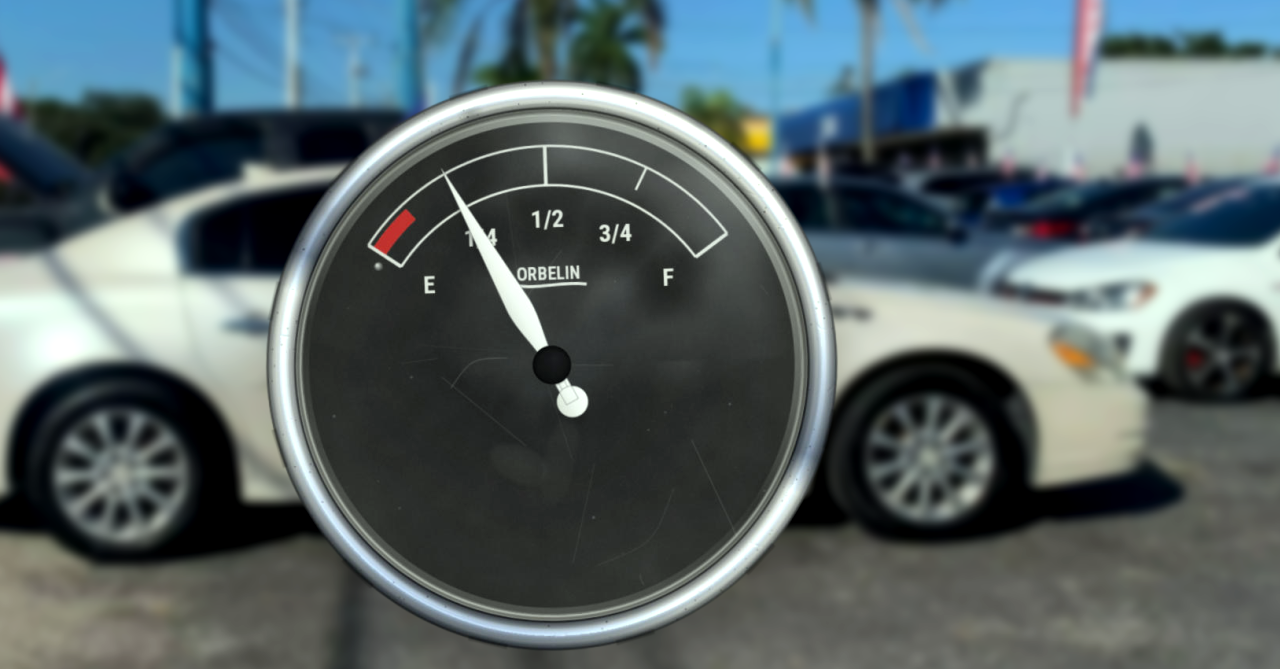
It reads value=0.25
